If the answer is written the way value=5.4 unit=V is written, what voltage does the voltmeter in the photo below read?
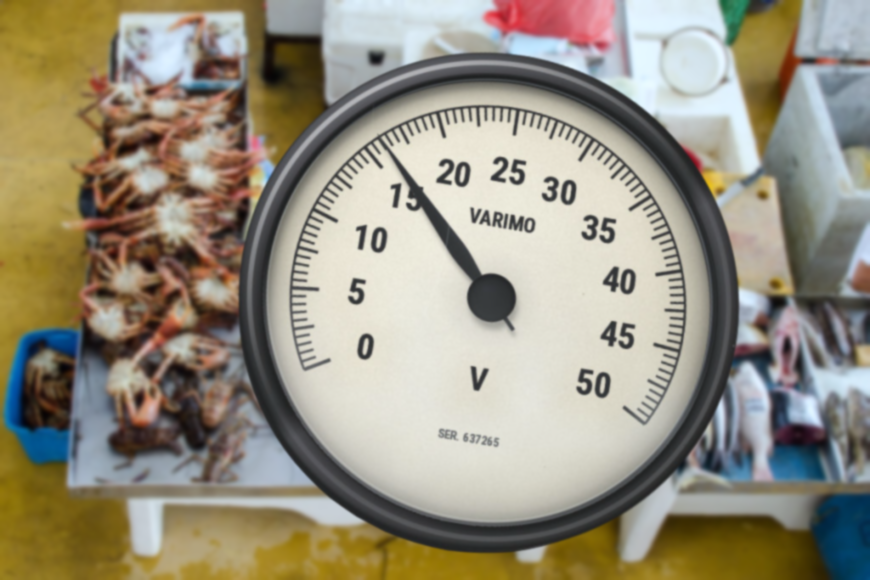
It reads value=16 unit=V
